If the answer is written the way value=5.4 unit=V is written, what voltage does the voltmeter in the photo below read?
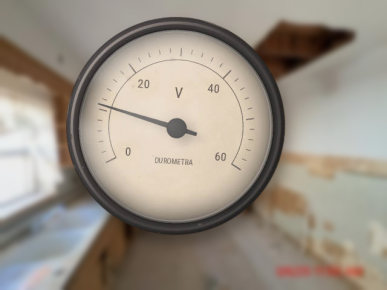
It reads value=11 unit=V
